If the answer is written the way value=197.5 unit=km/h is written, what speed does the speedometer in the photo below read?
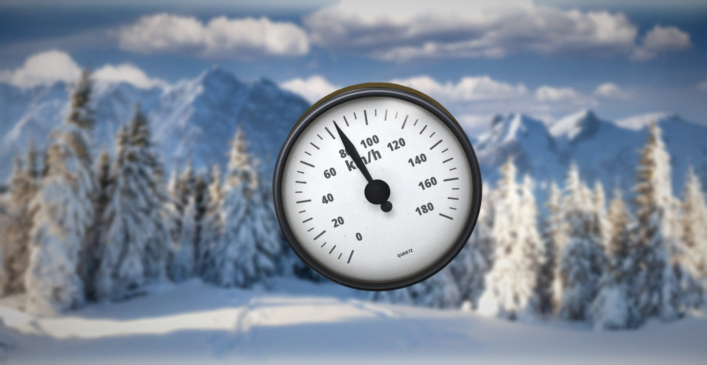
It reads value=85 unit=km/h
